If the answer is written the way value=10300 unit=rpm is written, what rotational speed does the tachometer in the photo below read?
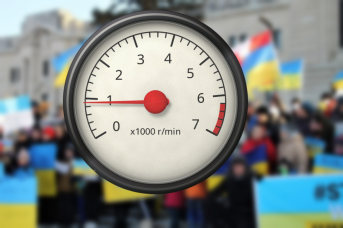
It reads value=900 unit=rpm
